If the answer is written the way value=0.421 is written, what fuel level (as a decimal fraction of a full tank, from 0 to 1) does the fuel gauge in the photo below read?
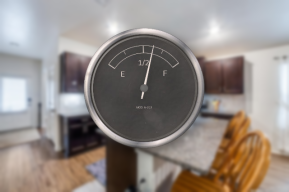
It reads value=0.625
